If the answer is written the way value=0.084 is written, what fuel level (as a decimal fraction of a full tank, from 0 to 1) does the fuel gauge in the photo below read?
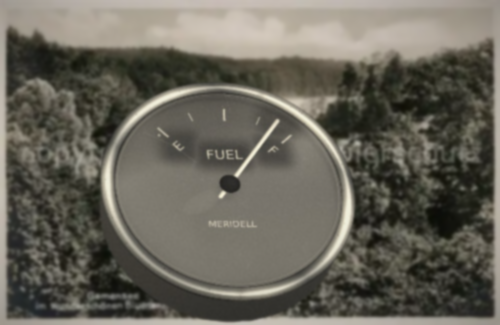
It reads value=0.875
